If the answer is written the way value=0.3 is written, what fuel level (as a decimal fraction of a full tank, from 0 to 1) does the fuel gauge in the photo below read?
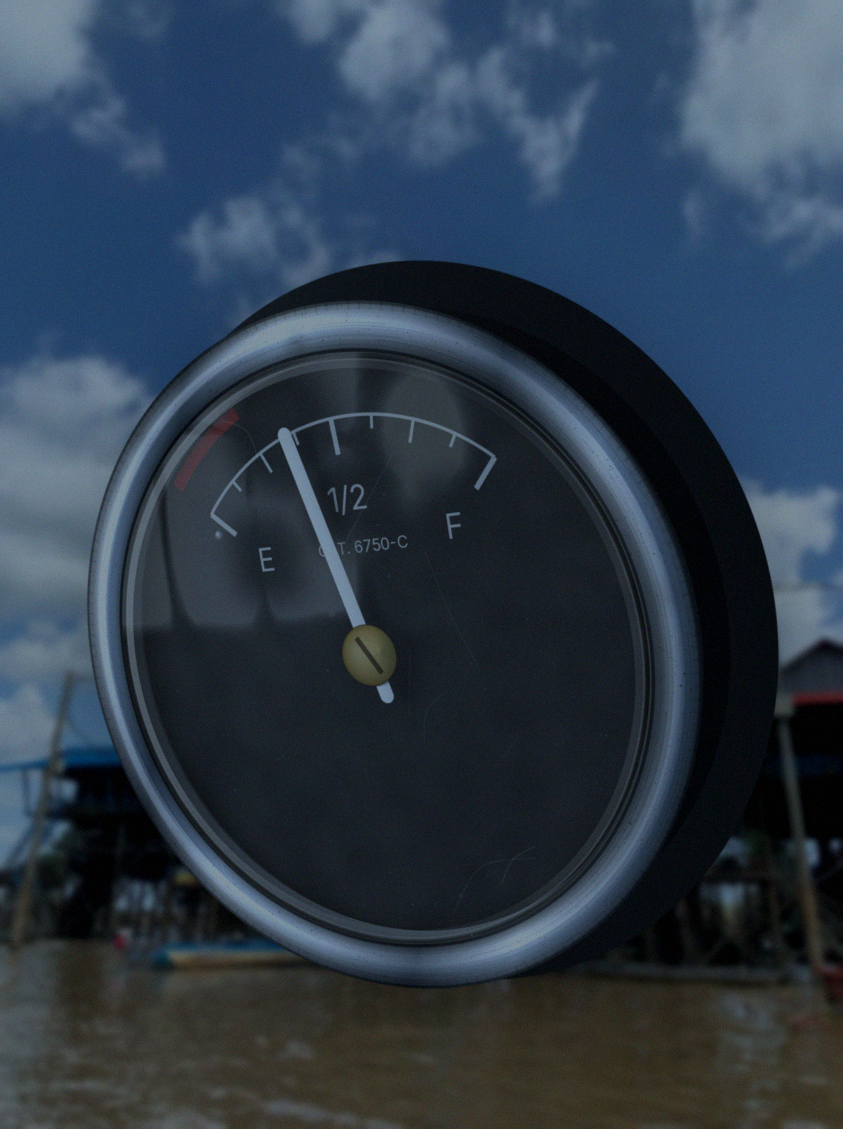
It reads value=0.375
